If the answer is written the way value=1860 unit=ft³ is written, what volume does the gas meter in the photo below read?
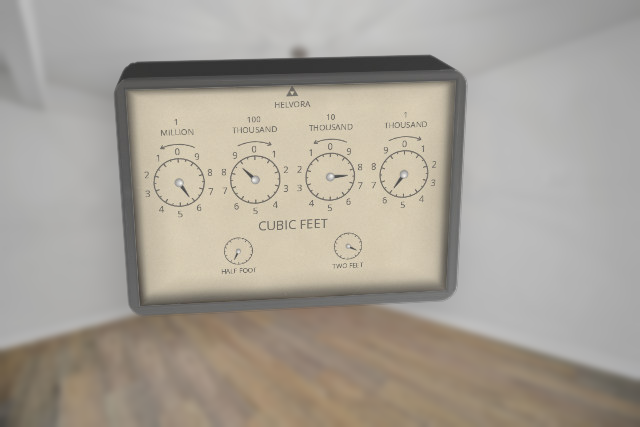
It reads value=587600 unit=ft³
